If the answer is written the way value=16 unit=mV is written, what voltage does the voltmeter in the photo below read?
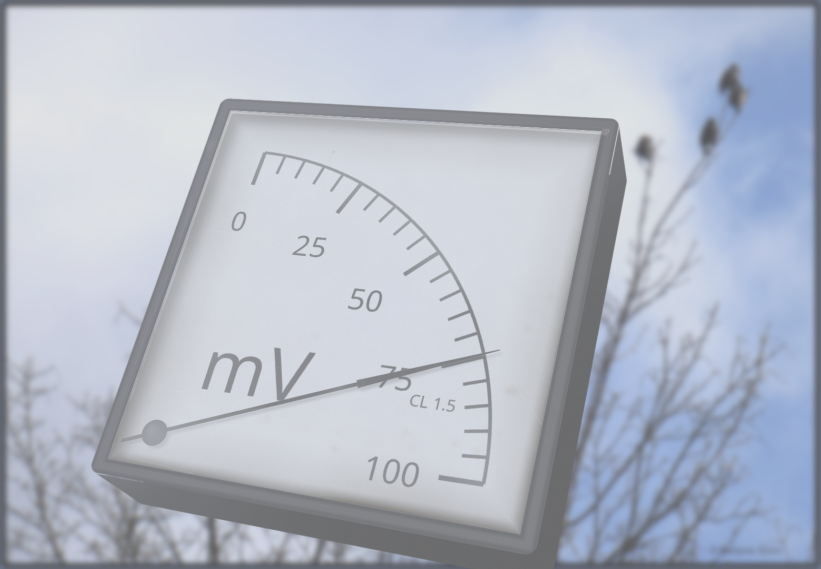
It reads value=75 unit=mV
